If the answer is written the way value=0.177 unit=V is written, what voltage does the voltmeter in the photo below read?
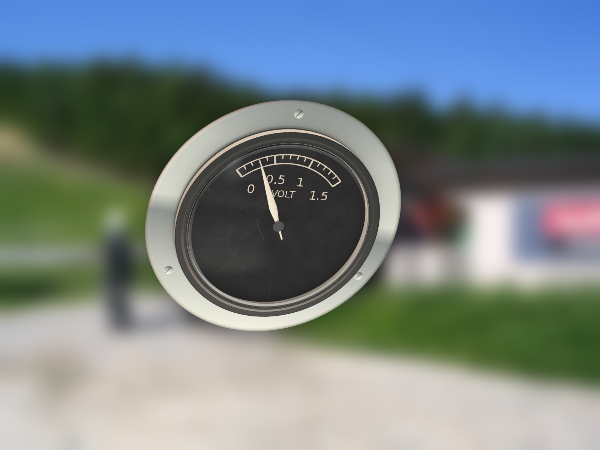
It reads value=0.3 unit=V
